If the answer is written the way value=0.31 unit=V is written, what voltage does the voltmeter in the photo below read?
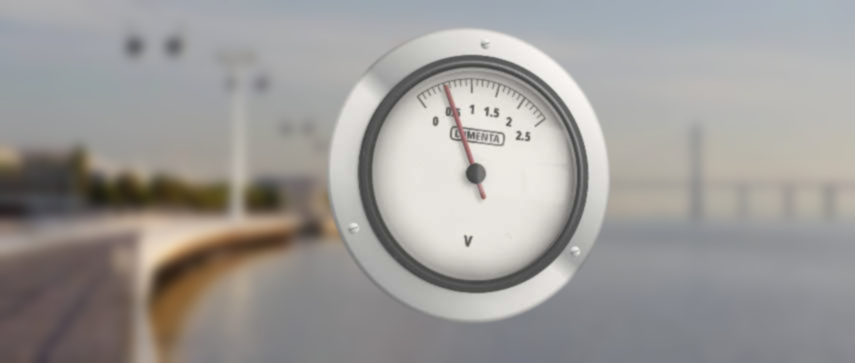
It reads value=0.5 unit=V
